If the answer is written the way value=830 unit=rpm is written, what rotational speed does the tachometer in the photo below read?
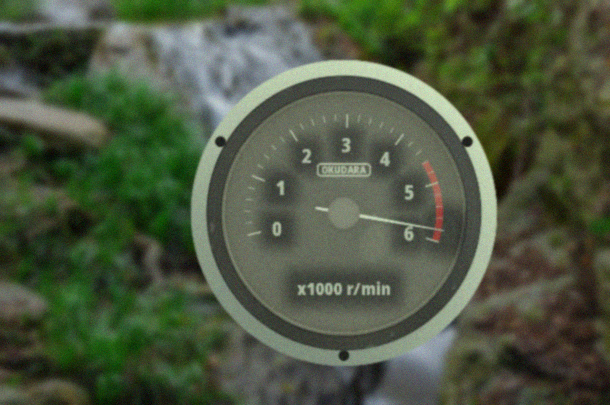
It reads value=5800 unit=rpm
